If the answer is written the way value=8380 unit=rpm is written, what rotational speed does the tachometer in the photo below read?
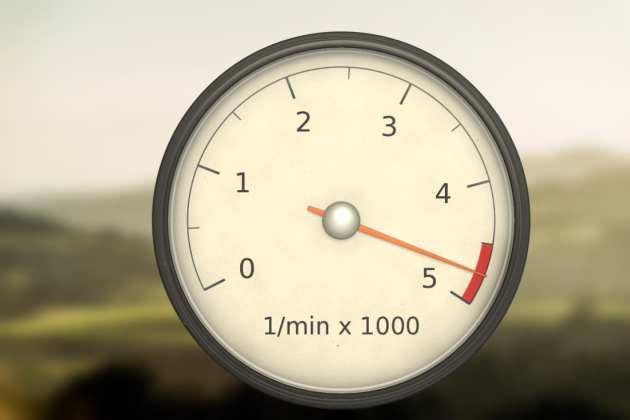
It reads value=4750 unit=rpm
